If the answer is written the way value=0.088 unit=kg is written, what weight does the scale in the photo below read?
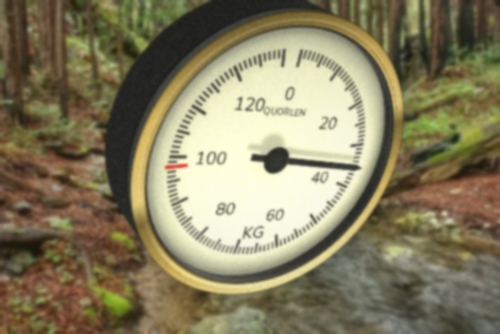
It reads value=35 unit=kg
